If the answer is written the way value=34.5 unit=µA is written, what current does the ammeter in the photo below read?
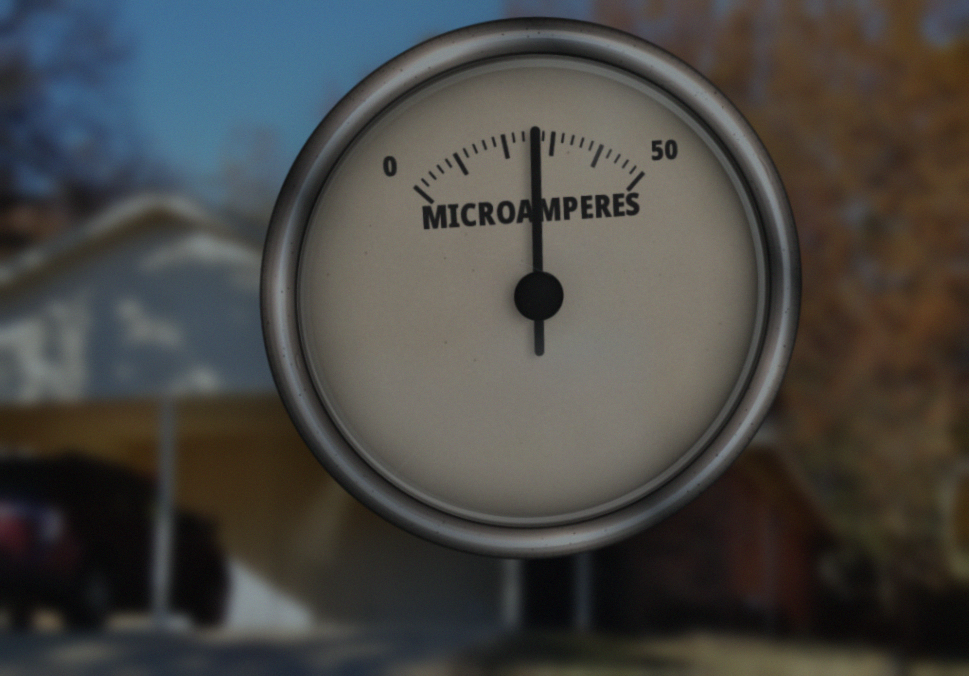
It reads value=26 unit=µA
